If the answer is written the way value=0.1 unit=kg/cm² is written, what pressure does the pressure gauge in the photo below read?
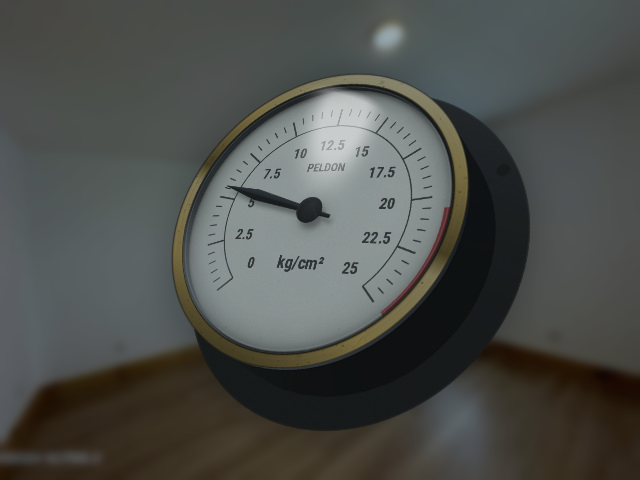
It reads value=5.5 unit=kg/cm²
